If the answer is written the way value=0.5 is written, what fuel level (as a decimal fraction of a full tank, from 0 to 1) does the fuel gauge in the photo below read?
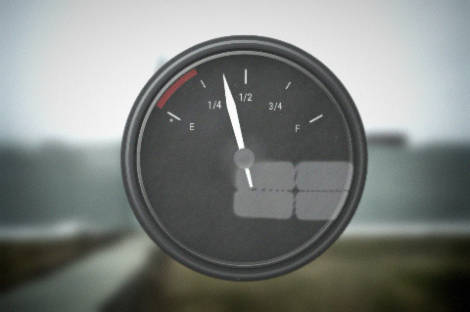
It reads value=0.375
